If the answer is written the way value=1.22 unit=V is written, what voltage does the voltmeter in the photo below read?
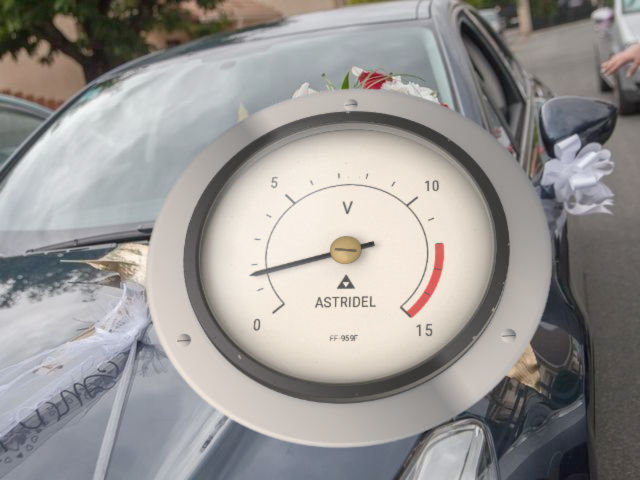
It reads value=1.5 unit=V
